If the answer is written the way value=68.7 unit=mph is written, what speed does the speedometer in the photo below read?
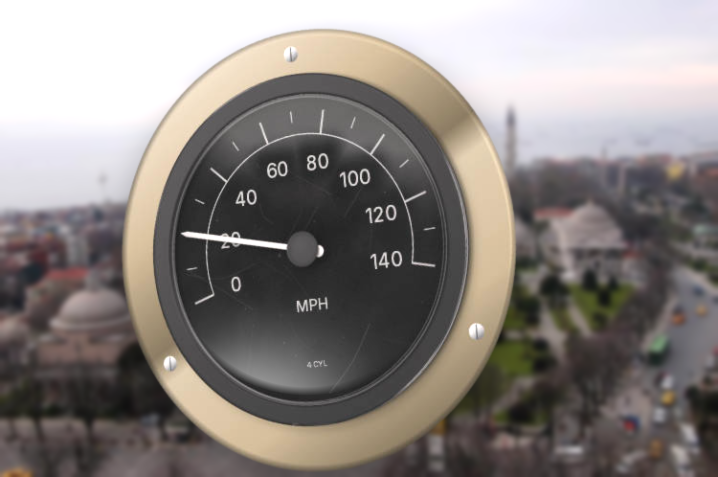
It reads value=20 unit=mph
